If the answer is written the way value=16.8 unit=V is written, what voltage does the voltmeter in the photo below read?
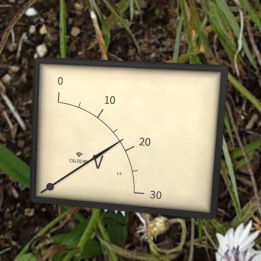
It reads value=17.5 unit=V
